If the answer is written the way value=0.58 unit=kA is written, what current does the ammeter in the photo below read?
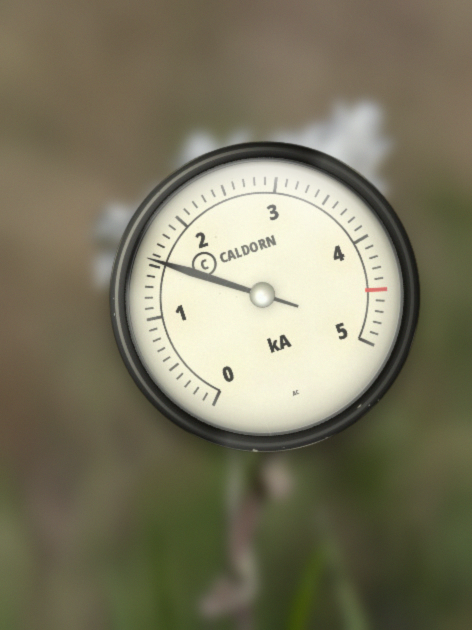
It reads value=1.55 unit=kA
